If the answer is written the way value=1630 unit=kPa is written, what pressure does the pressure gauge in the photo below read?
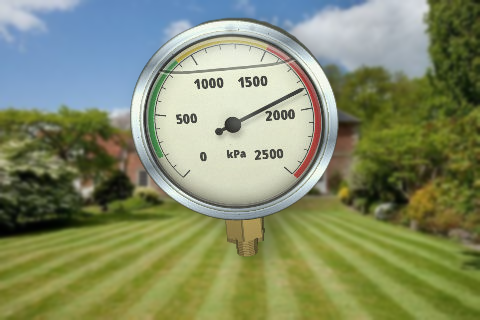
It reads value=1850 unit=kPa
